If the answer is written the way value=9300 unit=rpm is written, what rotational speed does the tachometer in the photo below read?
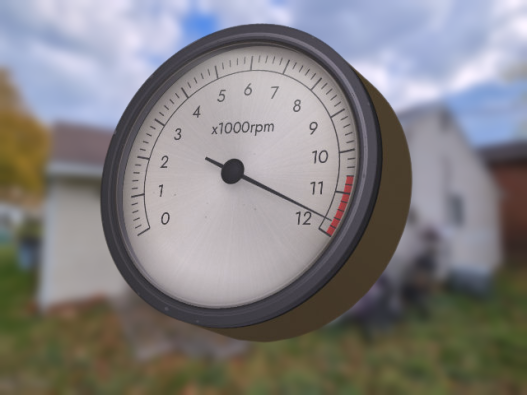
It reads value=11700 unit=rpm
